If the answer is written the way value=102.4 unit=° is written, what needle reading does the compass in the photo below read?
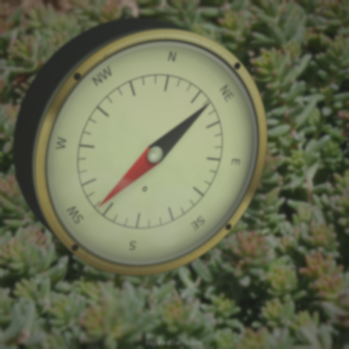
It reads value=220 unit=°
